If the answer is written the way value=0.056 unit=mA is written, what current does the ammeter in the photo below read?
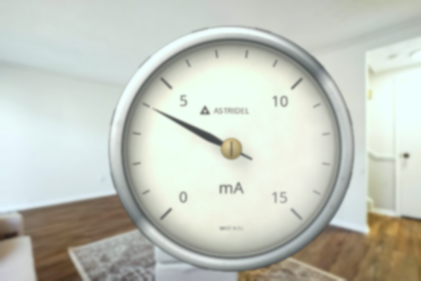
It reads value=4 unit=mA
